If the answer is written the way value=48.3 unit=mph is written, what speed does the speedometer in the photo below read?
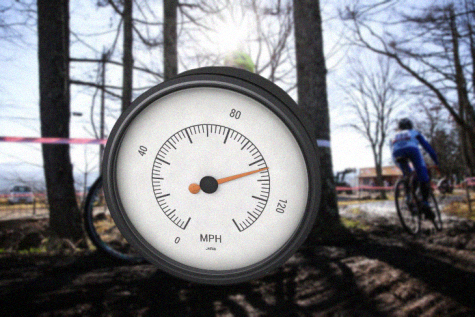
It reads value=104 unit=mph
